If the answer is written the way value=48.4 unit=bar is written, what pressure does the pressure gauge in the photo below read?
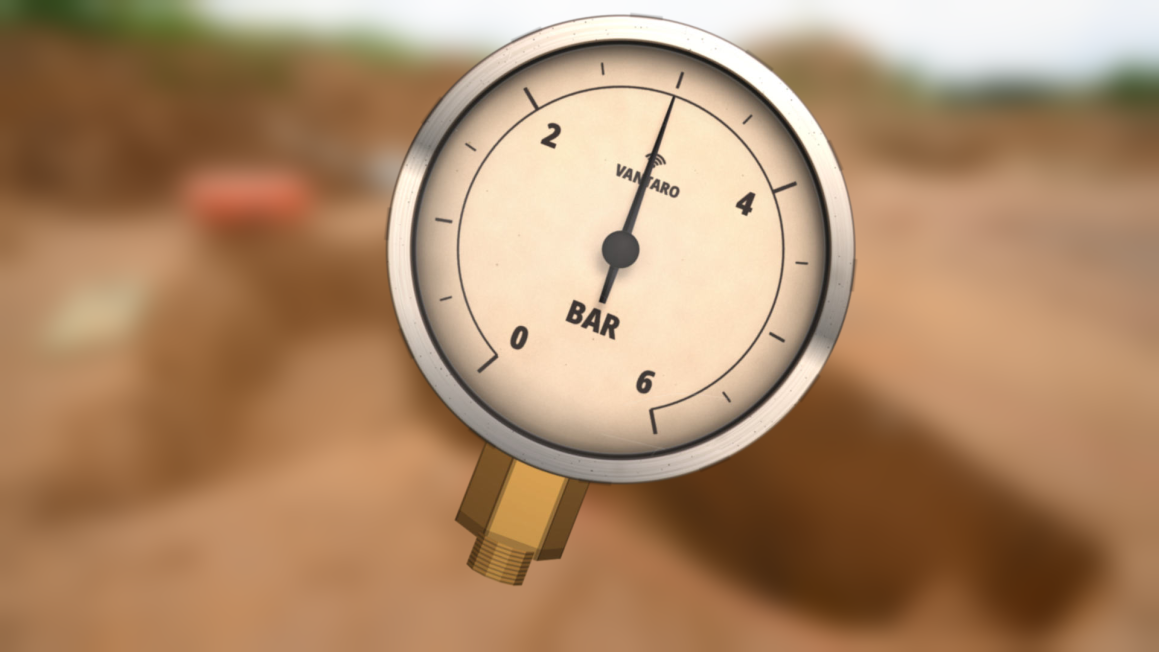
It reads value=3 unit=bar
